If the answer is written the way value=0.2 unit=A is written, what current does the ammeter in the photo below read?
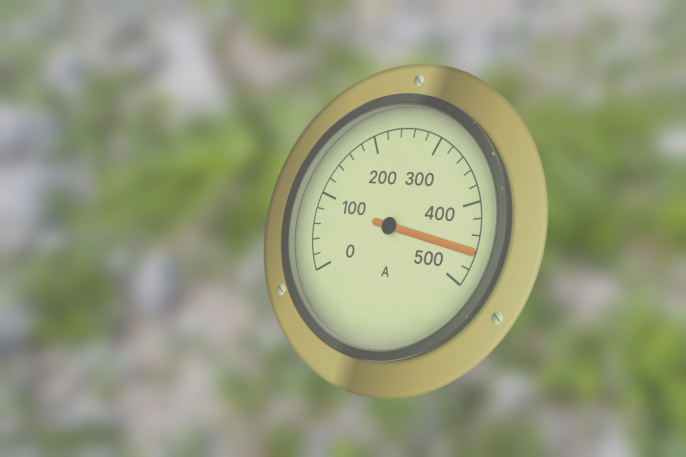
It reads value=460 unit=A
